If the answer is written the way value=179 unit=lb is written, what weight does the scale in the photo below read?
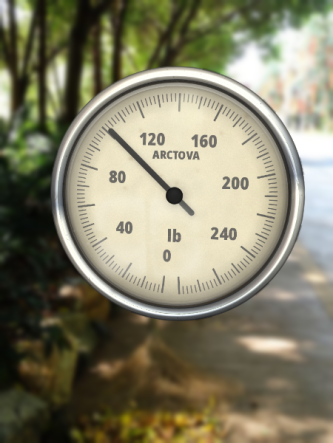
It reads value=102 unit=lb
